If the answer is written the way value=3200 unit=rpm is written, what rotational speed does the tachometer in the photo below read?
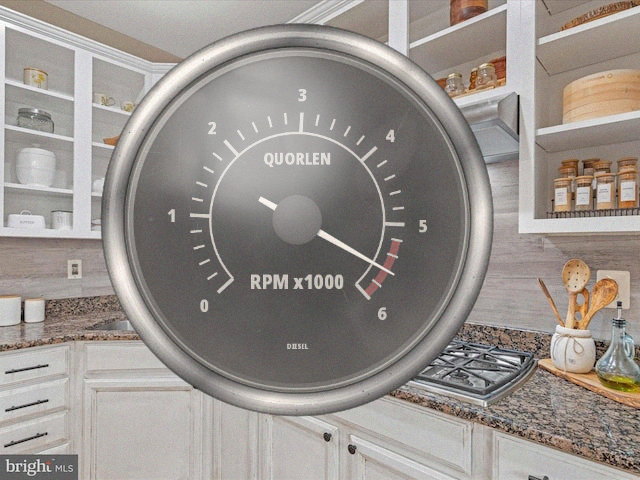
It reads value=5600 unit=rpm
